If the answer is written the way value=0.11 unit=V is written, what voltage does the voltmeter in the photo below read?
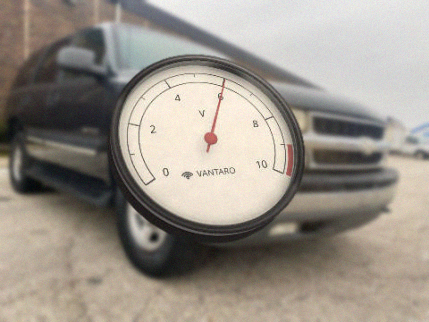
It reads value=6 unit=V
